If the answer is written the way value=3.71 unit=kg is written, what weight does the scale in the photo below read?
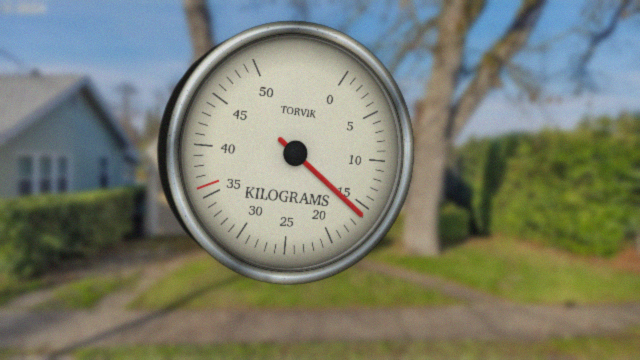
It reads value=16 unit=kg
